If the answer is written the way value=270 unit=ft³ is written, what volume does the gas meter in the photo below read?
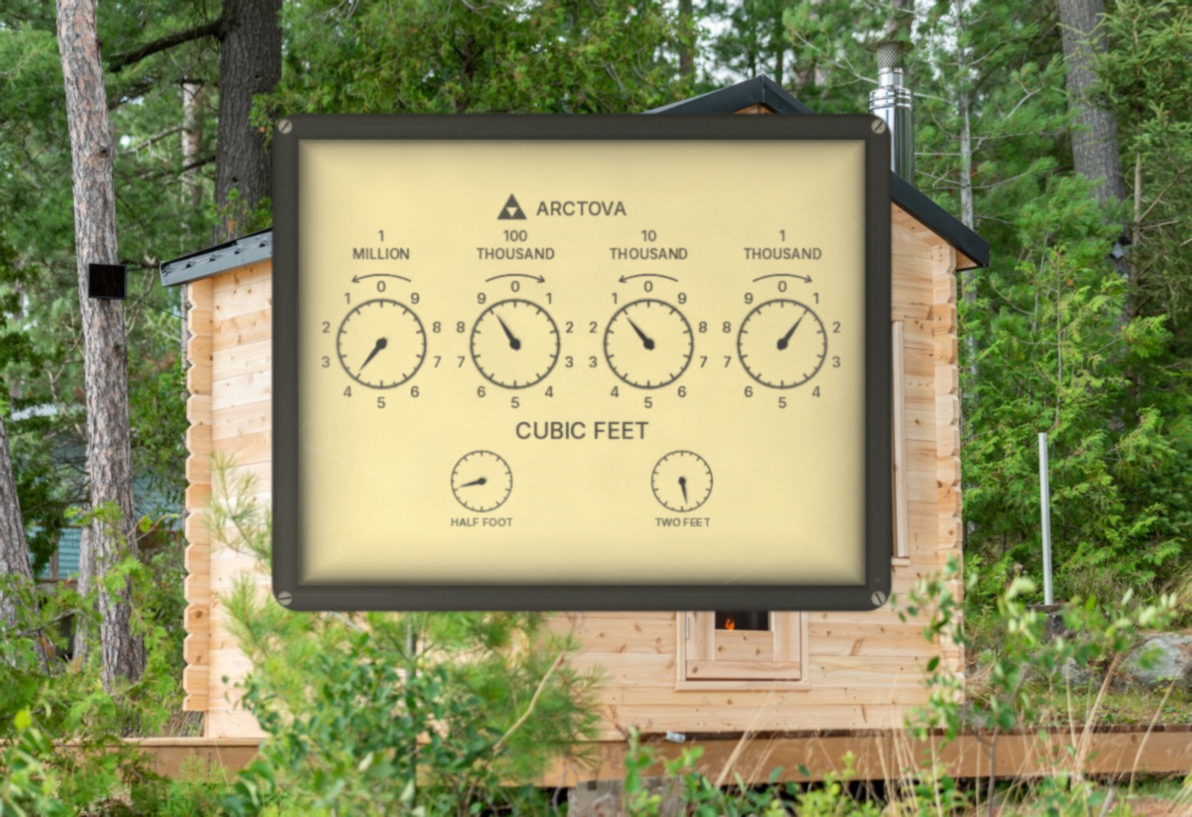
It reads value=391100 unit=ft³
